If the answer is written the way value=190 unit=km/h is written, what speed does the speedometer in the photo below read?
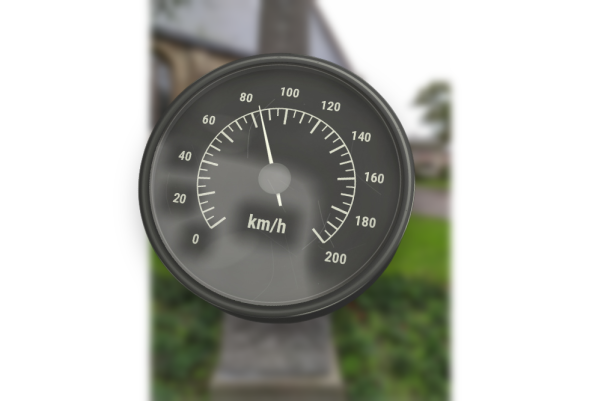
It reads value=85 unit=km/h
